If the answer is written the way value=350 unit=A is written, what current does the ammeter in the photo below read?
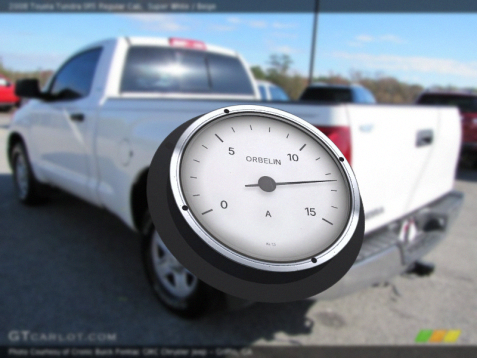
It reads value=12.5 unit=A
